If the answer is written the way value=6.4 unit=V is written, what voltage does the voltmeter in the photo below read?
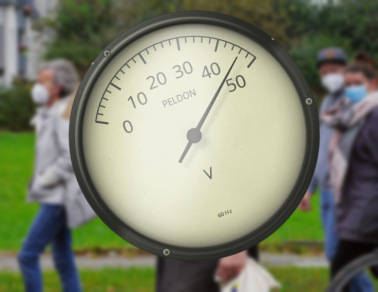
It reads value=46 unit=V
